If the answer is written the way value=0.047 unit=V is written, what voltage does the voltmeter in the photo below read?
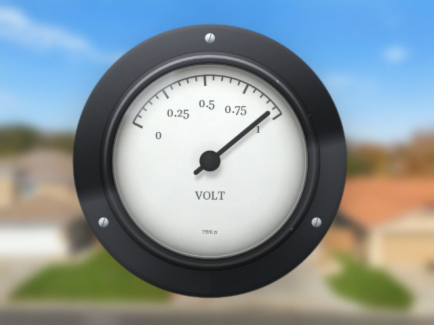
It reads value=0.95 unit=V
